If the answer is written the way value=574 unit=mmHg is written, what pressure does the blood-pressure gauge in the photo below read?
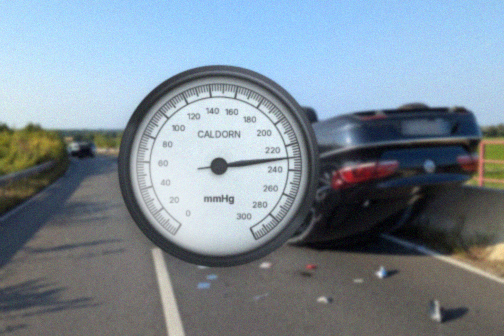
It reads value=230 unit=mmHg
